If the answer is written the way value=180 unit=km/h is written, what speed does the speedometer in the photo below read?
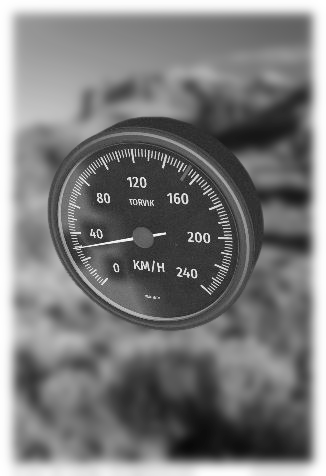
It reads value=30 unit=km/h
